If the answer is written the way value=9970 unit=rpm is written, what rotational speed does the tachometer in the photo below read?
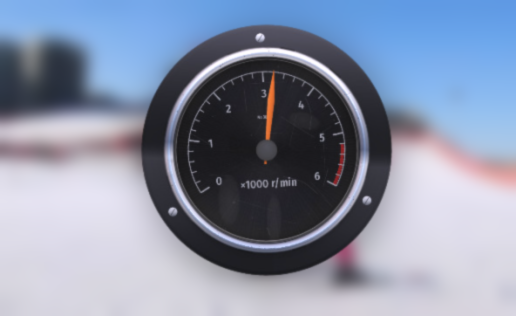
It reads value=3200 unit=rpm
